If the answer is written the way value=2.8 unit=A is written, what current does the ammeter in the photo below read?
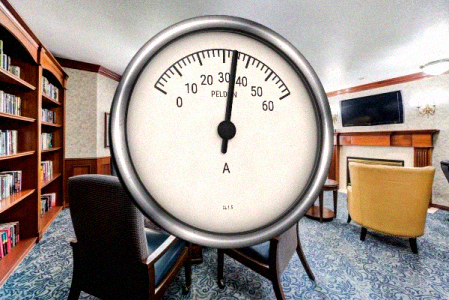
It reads value=34 unit=A
